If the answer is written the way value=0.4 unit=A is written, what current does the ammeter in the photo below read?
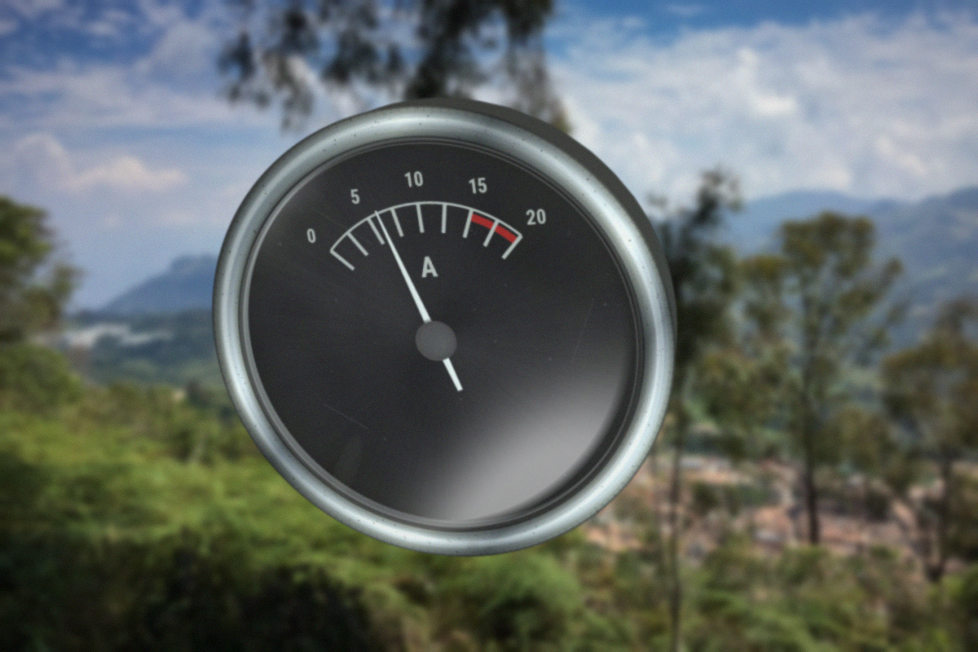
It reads value=6.25 unit=A
